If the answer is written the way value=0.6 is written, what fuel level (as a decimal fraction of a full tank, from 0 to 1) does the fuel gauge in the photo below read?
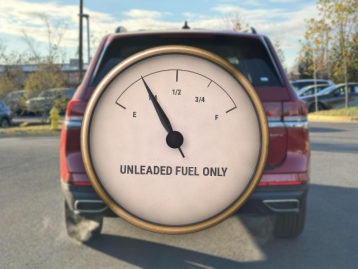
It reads value=0.25
